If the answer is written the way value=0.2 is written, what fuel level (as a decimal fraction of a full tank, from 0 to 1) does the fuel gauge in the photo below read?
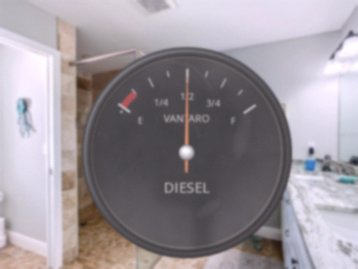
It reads value=0.5
